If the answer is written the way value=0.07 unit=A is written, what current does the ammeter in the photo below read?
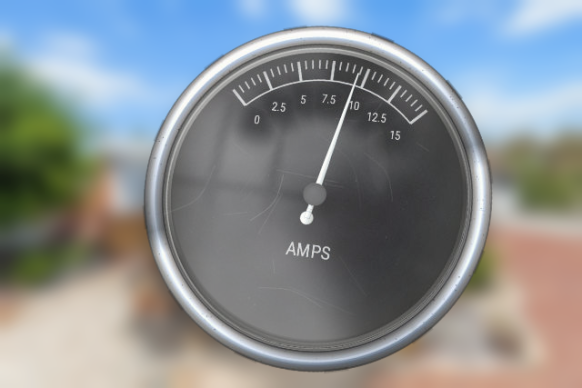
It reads value=9.5 unit=A
